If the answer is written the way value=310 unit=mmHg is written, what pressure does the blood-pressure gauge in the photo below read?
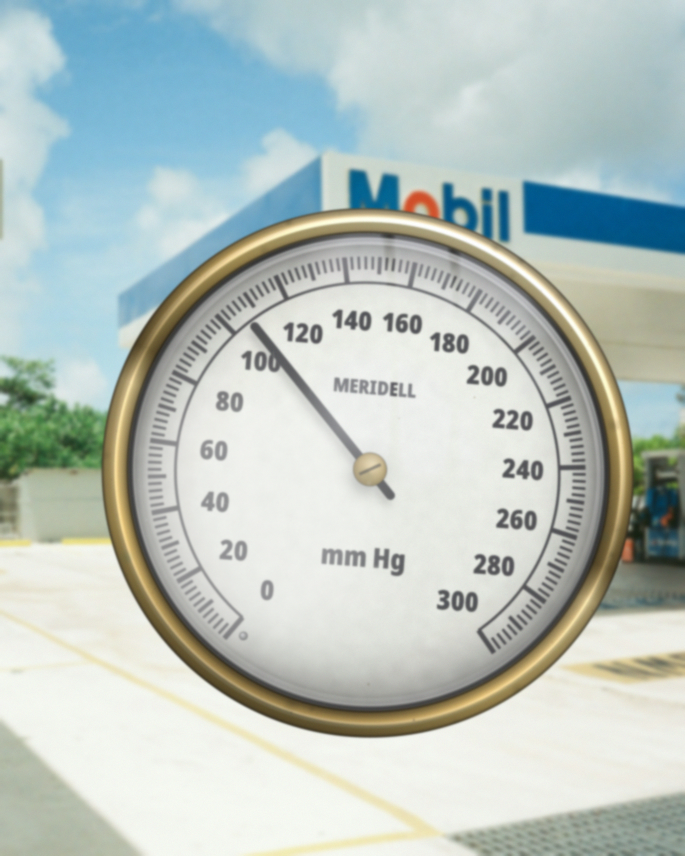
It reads value=106 unit=mmHg
